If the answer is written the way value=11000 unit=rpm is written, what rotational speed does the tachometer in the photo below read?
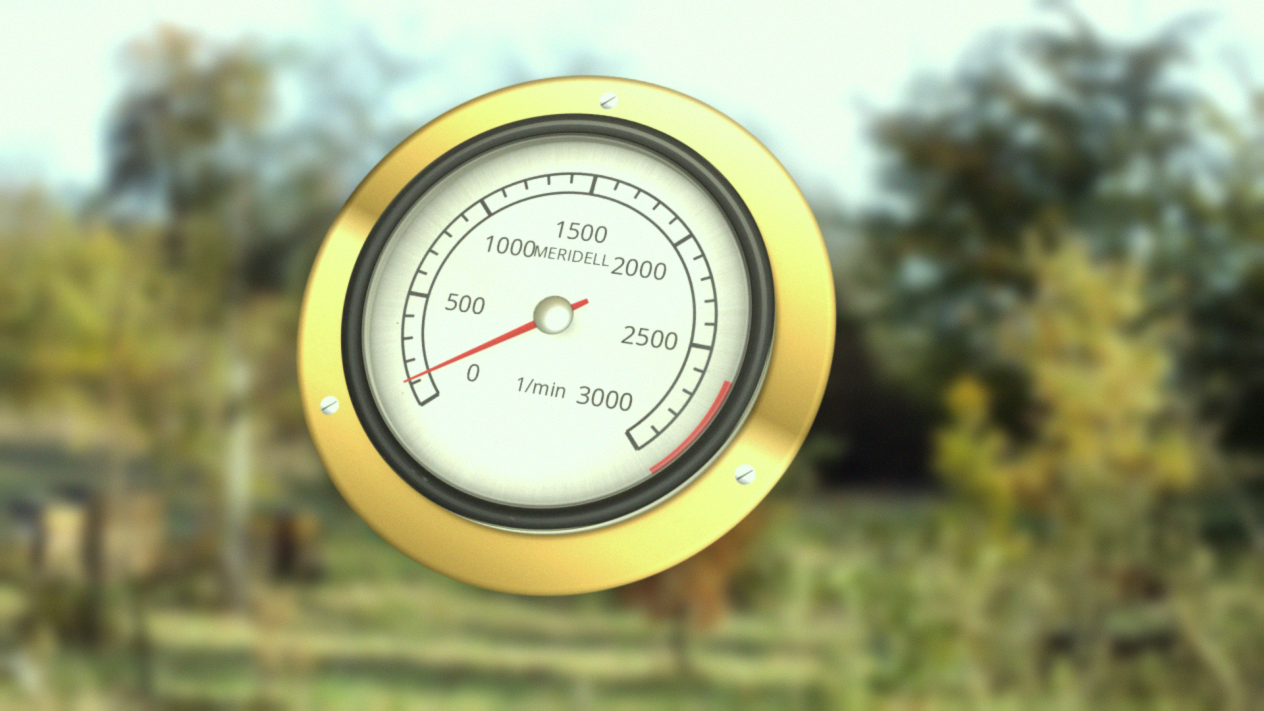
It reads value=100 unit=rpm
